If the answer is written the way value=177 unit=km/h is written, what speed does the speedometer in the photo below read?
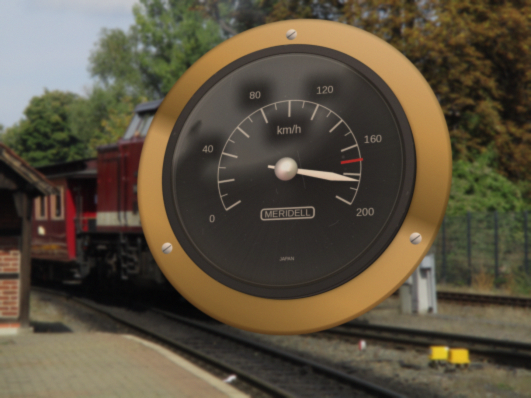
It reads value=185 unit=km/h
